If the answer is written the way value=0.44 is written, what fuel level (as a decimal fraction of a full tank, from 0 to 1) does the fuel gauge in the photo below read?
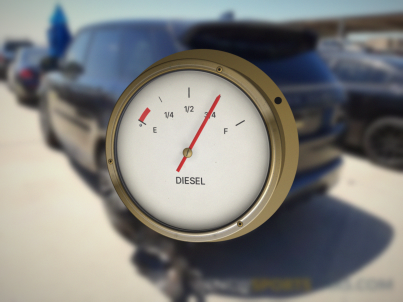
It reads value=0.75
